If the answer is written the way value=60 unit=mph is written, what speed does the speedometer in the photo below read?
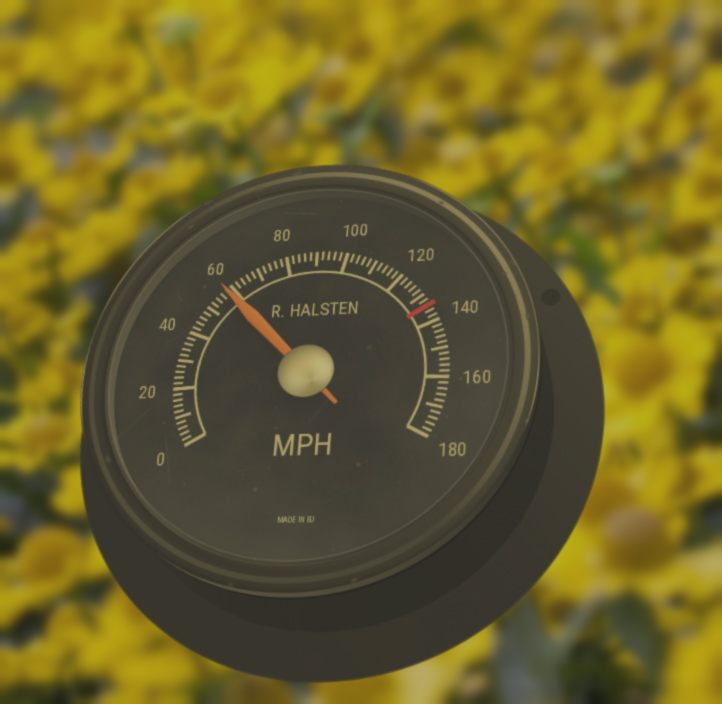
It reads value=58 unit=mph
